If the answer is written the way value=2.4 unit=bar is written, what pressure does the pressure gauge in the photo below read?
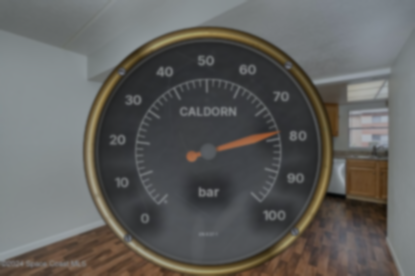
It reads value=78 unit=bar
